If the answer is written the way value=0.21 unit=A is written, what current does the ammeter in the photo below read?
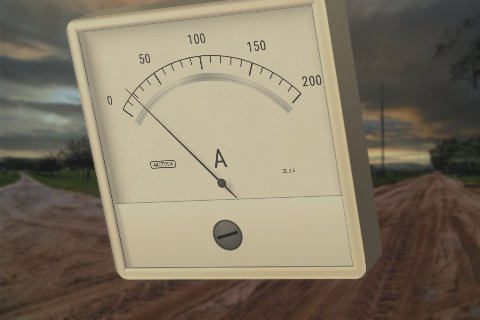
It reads value=20 unit=A
